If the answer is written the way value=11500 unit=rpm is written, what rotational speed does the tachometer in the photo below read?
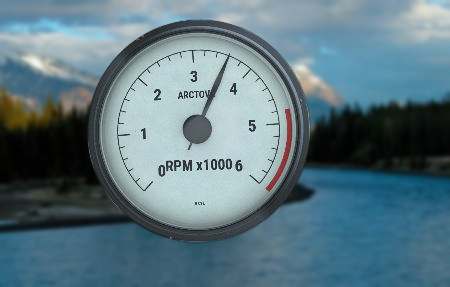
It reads value=3600 unit=rpm
